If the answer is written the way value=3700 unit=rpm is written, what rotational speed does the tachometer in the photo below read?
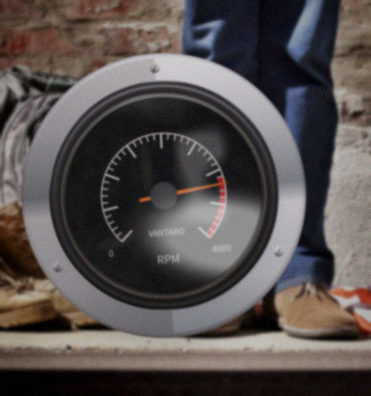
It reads value=3200 unit=rpm
